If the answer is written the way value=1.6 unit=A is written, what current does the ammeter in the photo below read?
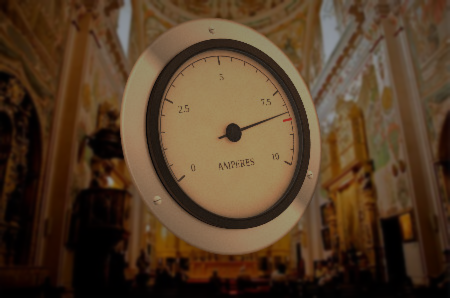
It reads value=8.25 unit=A
